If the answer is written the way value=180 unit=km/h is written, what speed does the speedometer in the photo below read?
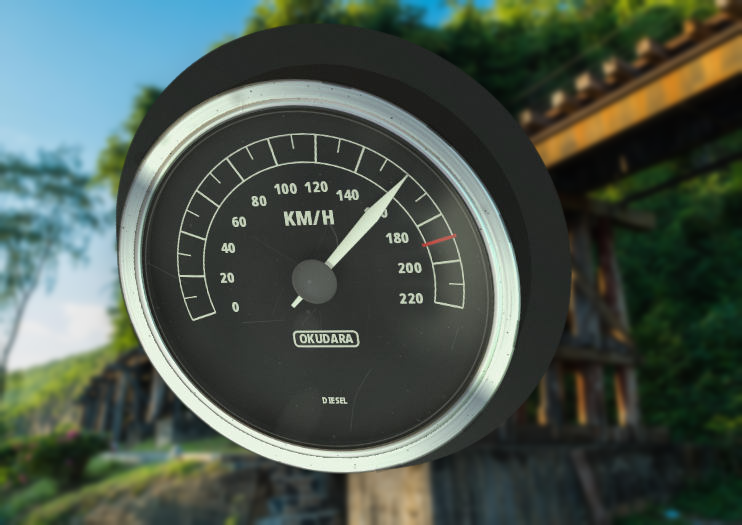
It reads value=160 unit=km/h
